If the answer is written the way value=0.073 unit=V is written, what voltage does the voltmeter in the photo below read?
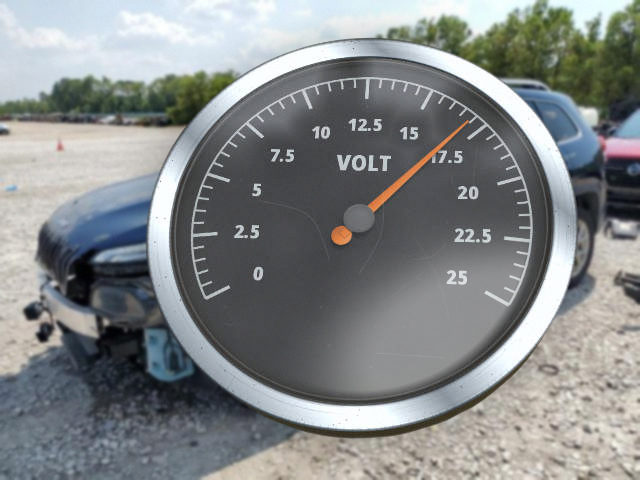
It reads value=17 unit=V
